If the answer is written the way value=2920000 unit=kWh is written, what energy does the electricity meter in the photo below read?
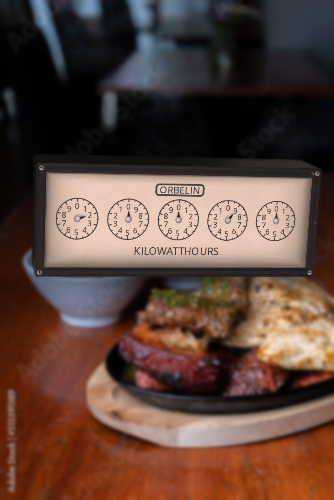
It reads value=19990 unit=kWh
